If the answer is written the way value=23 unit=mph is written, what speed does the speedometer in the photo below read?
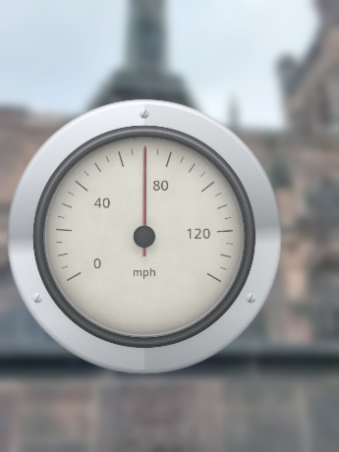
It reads value=70 unit=mph
